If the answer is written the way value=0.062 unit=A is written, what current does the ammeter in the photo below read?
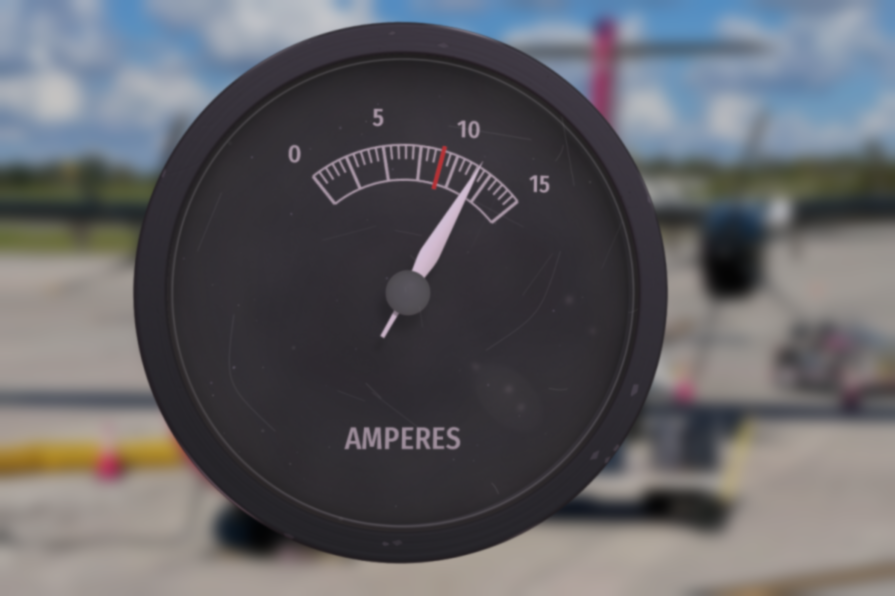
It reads value=11.5 unit=A
